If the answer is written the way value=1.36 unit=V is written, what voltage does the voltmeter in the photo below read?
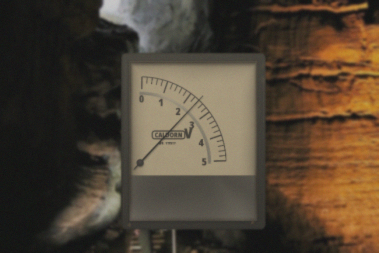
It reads value=2.4 unit=V
